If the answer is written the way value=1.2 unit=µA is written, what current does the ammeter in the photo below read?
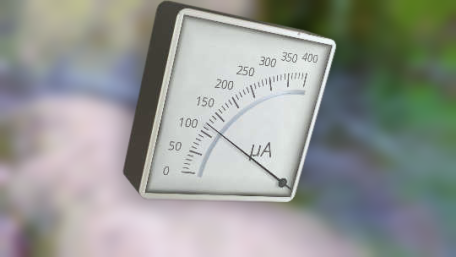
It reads value=120 unit=µA
